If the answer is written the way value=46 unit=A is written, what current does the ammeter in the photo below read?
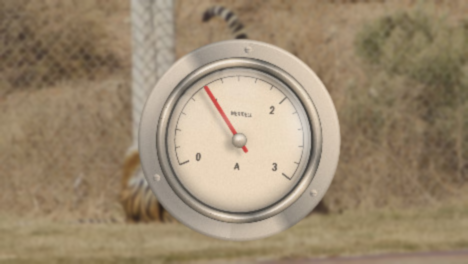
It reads value=1 unit=A
